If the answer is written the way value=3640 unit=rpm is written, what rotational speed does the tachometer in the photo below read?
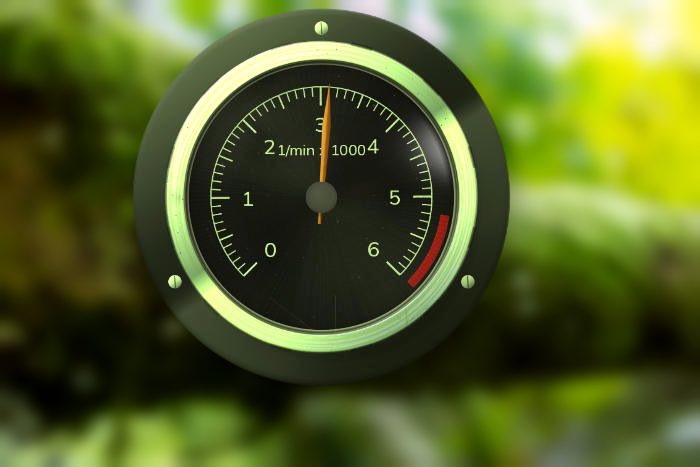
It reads value=3100 unit=rpm
